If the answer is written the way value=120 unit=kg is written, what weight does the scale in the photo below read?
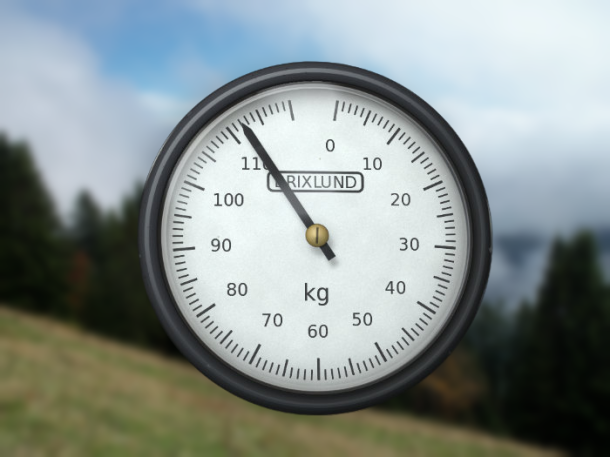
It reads value=112 unit=kg
